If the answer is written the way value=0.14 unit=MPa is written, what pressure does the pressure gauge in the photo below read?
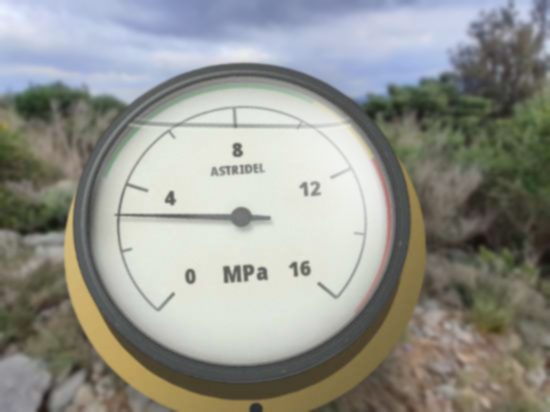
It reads value=3 unit=MPa
